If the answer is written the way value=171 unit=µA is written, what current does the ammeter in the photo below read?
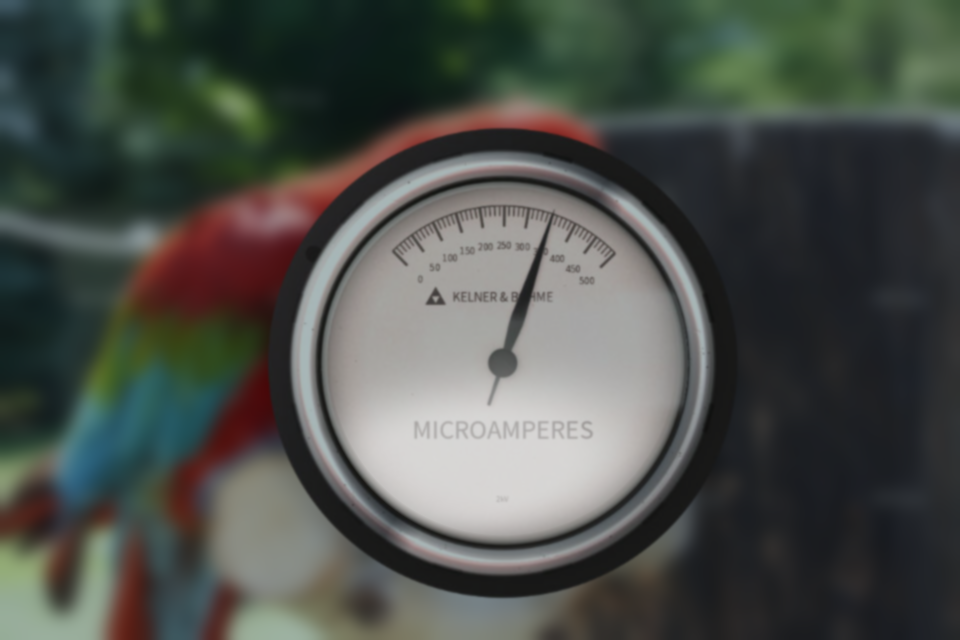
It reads value=350 unit=µA
